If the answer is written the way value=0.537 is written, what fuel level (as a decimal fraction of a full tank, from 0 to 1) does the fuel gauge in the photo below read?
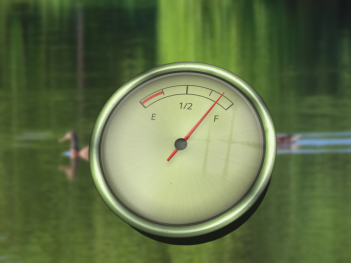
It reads value=0.875
